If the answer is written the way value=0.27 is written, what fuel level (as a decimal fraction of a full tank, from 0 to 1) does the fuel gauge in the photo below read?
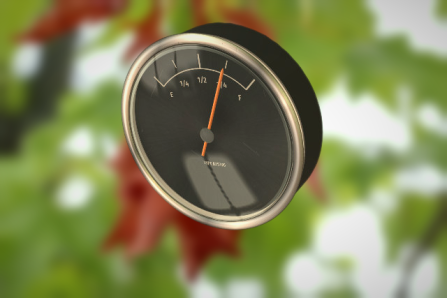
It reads value=0.75
